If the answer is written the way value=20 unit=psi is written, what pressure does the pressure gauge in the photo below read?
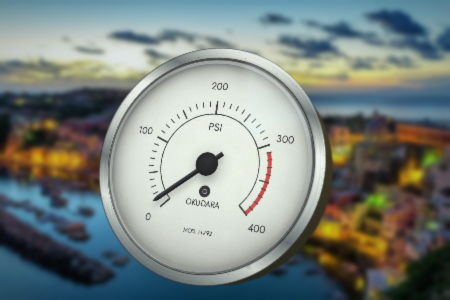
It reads value=10 unit=psi
